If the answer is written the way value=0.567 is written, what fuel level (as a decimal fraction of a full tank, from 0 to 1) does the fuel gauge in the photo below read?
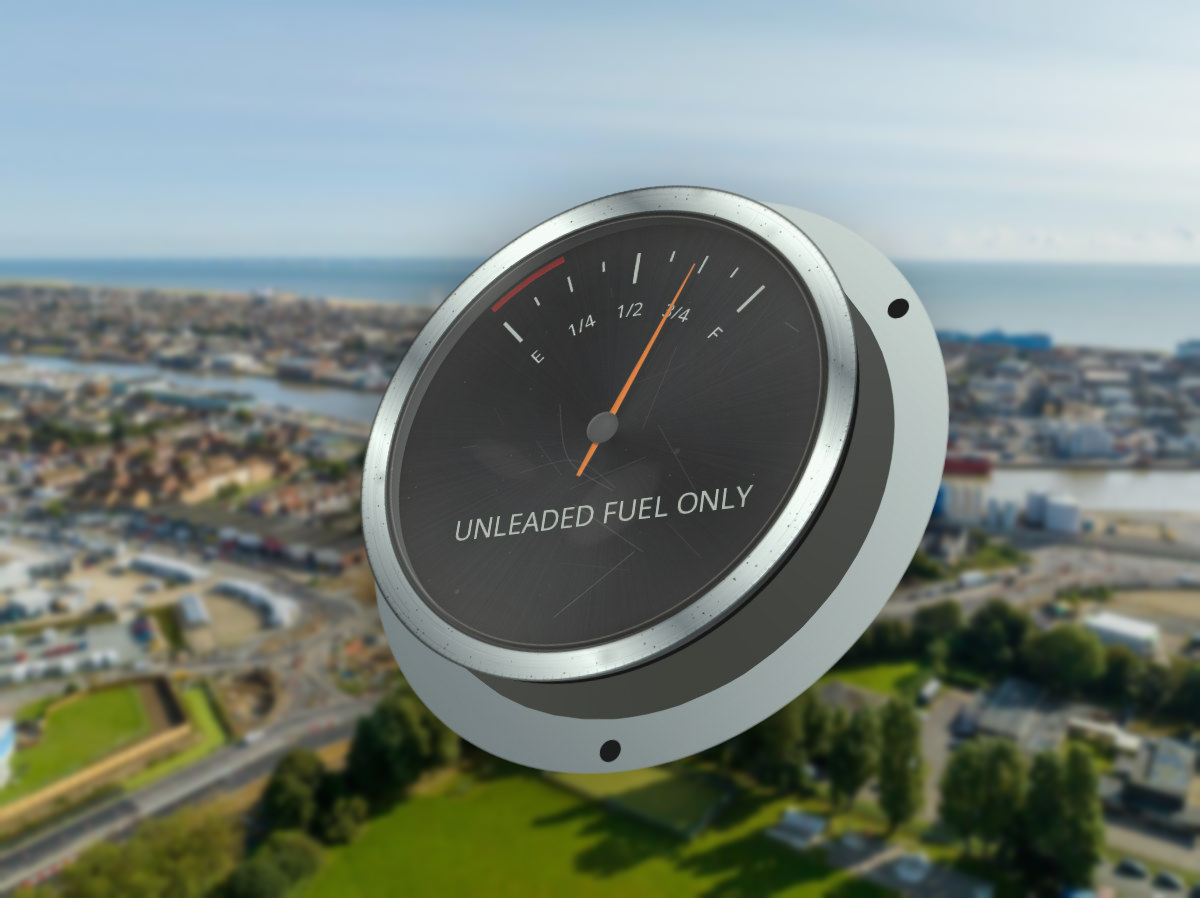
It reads value=0.75
